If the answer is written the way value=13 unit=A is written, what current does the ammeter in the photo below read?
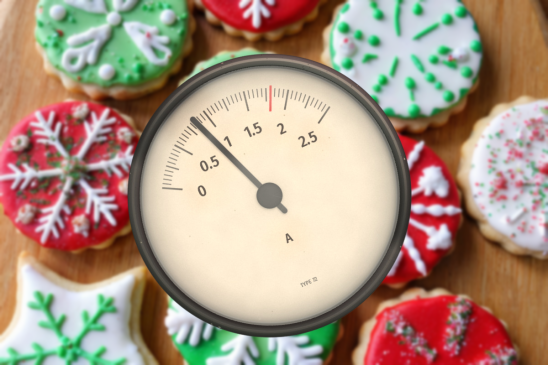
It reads value=0.85 unit=A
